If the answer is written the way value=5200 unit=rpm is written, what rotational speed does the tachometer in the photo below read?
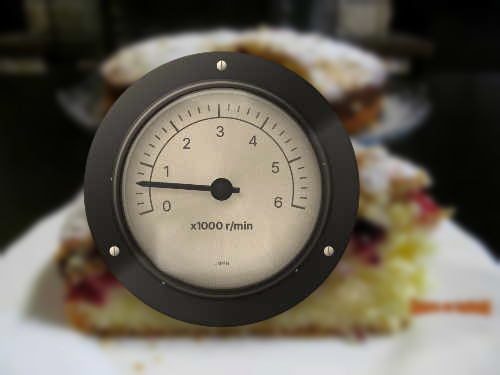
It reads value=600 unit=rpm
